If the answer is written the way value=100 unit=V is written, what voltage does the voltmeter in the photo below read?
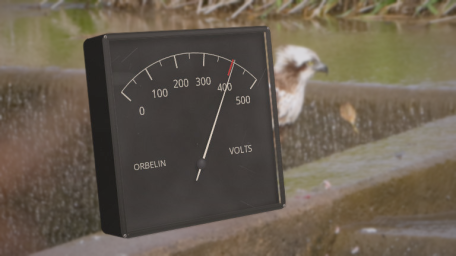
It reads value=400 unit=V
